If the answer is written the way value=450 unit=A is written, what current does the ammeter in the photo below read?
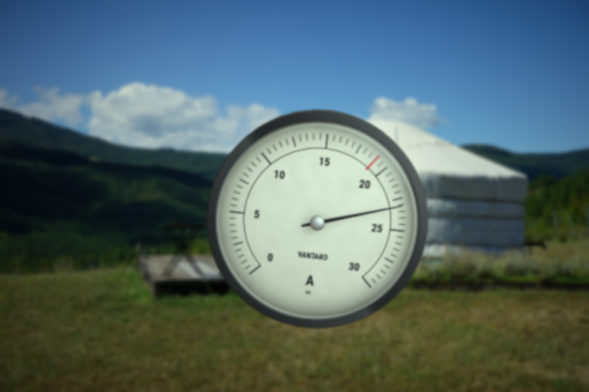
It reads value=23 unit=A
